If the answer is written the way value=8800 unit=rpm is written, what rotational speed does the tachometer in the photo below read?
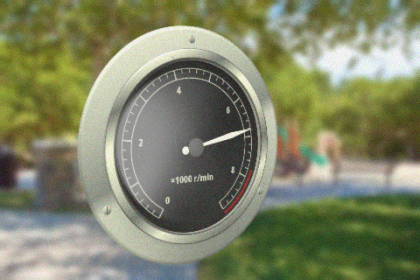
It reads value=6800 unit=rpm
